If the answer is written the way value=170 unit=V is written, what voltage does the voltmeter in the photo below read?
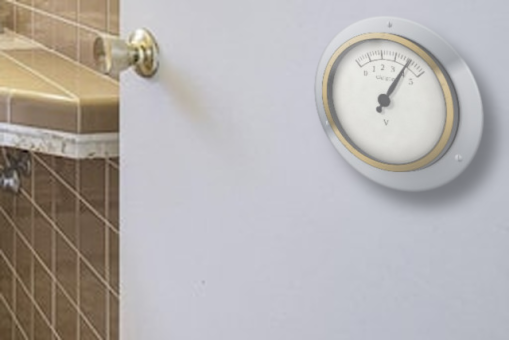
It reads value=4 unit=V
